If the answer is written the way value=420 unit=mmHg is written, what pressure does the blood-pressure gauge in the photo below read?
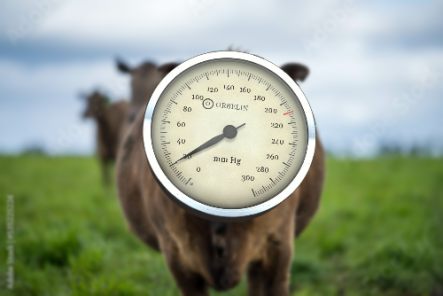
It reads value=20 unit=mmHg
